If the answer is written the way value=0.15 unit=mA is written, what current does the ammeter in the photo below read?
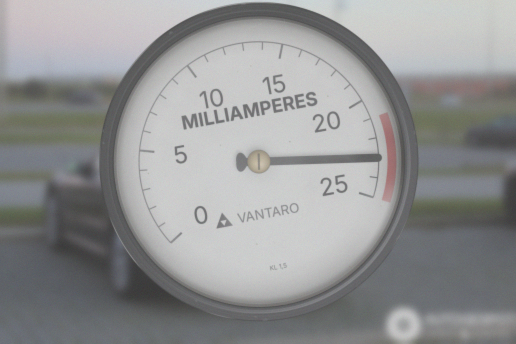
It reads value=23 unit=mA
